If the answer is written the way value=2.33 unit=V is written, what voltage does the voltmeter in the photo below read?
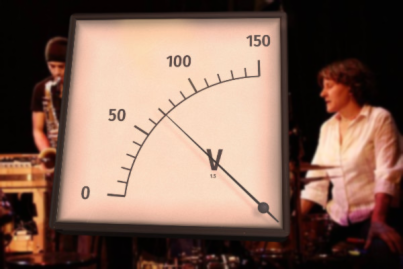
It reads value=70 unit=V
